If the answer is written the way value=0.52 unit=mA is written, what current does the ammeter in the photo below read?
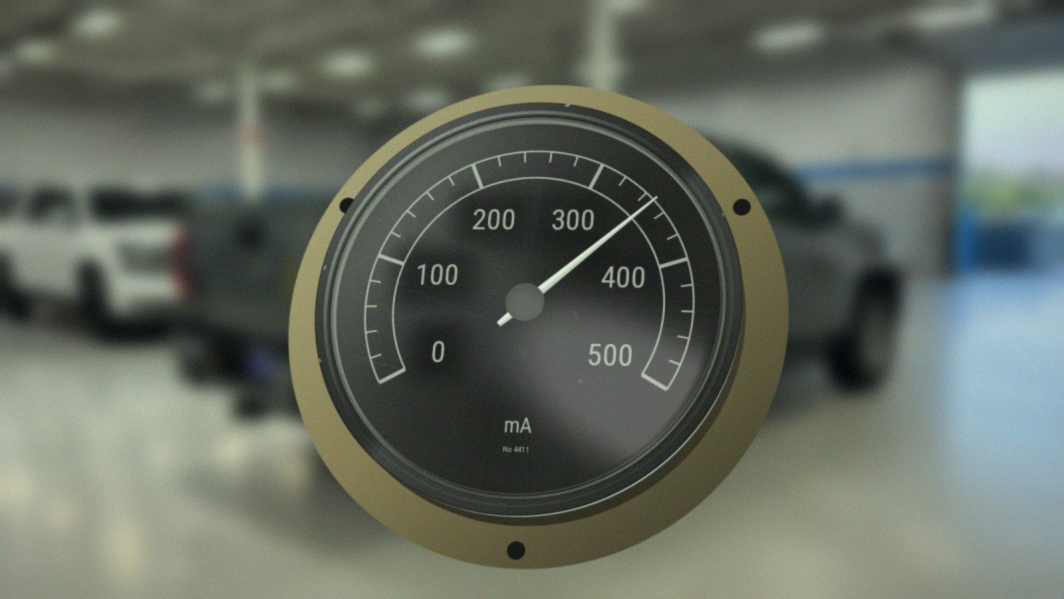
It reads value=350 unit=mA
